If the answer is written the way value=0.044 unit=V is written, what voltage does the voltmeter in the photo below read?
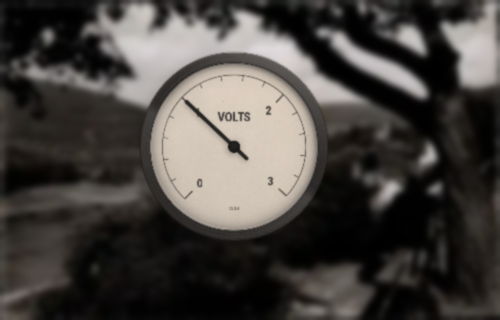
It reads value=1 unit=V
